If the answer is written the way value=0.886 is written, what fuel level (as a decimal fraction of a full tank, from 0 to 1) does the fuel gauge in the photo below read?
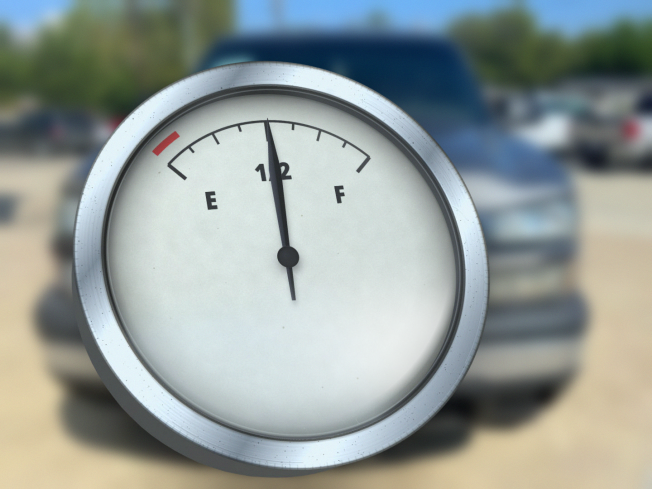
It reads value=0.5
